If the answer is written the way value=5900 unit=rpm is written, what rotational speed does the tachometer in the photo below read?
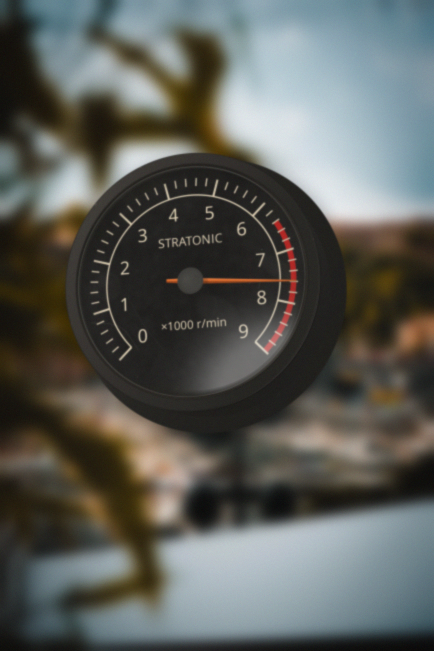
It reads value=7600 unit=rpm
